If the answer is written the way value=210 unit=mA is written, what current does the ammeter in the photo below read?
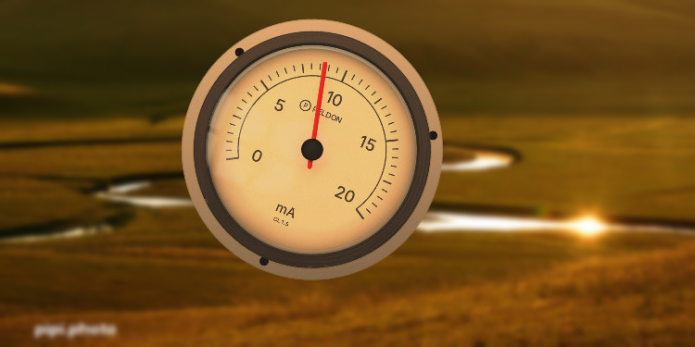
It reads value=8.75 unit=mA
